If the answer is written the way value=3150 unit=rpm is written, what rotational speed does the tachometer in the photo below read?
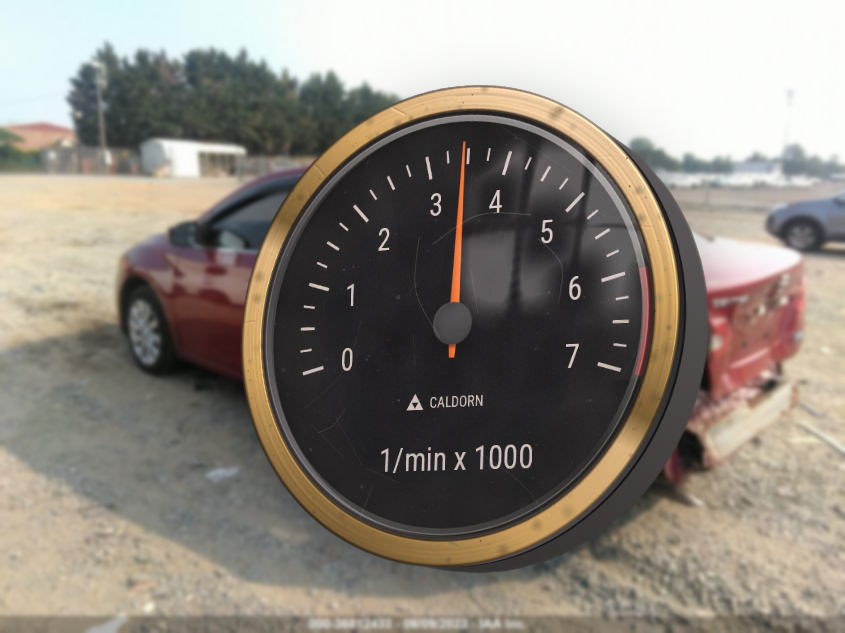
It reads value=3500 unit=rpm
